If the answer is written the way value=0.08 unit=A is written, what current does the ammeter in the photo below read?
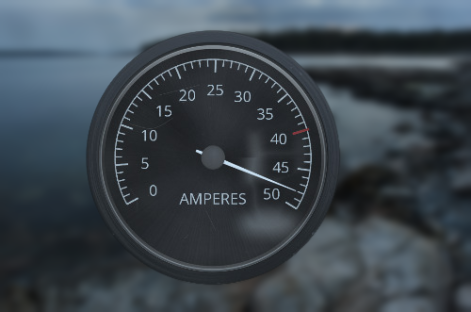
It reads value=48 unit=A
